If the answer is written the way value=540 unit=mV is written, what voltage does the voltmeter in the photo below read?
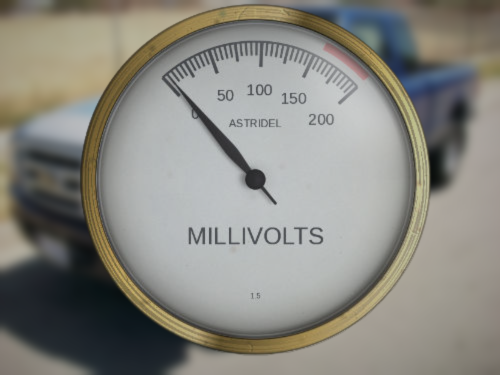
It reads value=5 unit=mV
